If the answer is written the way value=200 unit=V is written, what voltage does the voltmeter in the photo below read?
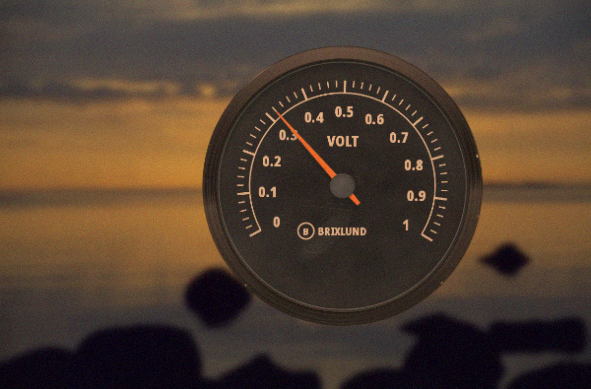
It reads value=0.32 unit=V
